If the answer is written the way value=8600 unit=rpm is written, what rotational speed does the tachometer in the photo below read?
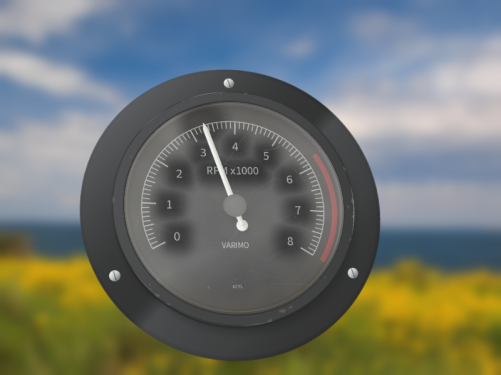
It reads value=3300 unit=rpm
